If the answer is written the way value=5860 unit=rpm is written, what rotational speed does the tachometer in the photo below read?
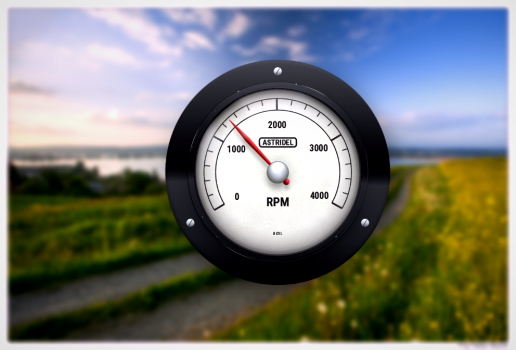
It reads value=1300 unit=rpm
